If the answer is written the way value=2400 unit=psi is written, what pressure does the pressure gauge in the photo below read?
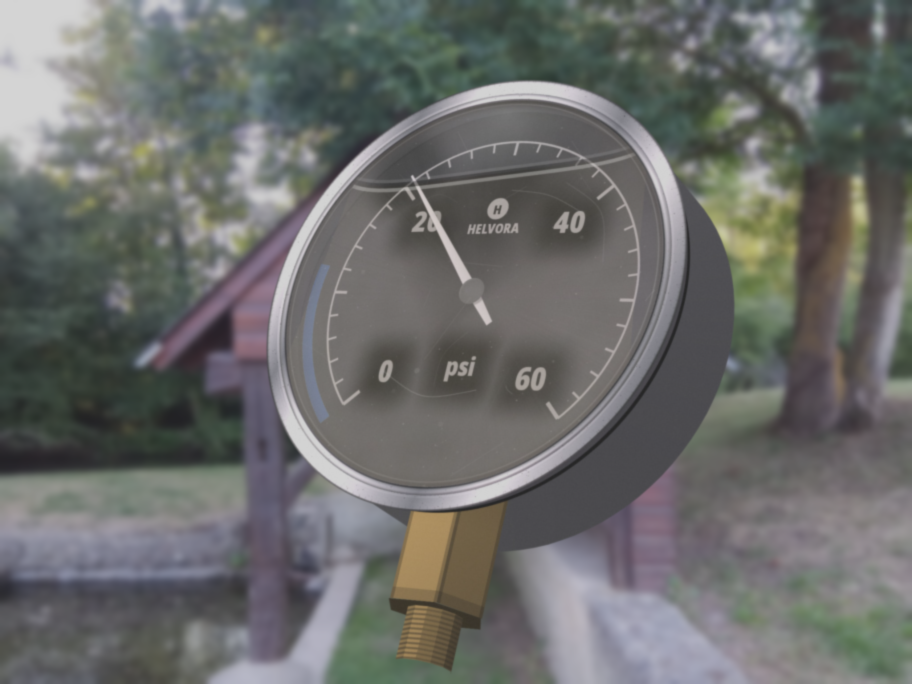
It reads value=21 unit=psi
